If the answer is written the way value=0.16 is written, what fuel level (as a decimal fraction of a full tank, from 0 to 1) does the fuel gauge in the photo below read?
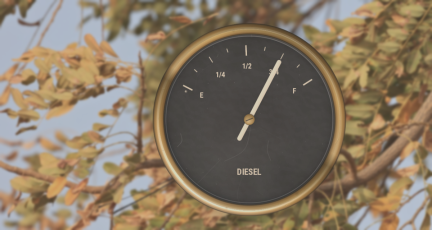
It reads value=0.75
